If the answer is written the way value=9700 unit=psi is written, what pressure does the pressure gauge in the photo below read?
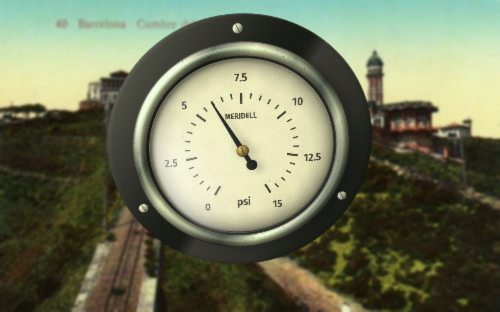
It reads value=6 unit=psi
